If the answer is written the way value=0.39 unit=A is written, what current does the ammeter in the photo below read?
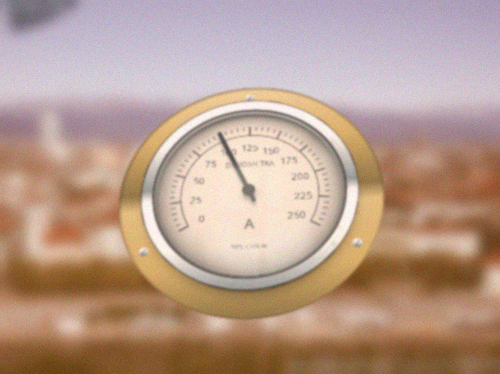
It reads value=100 unit=A
